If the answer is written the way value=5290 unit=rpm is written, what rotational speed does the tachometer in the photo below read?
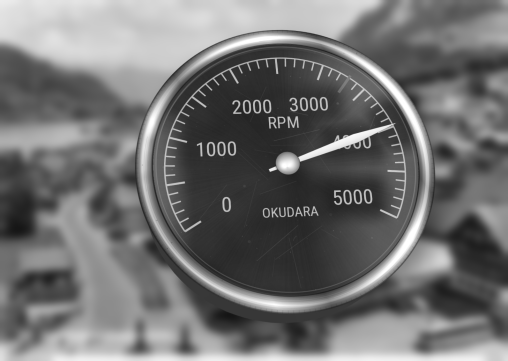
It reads value=4000 unit=rpm
